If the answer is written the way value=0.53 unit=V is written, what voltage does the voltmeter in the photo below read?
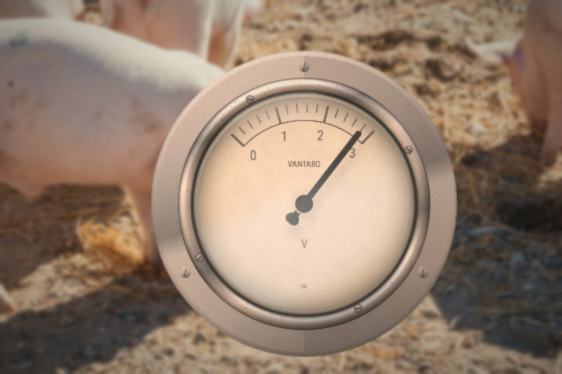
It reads value=2.8 unit=V
